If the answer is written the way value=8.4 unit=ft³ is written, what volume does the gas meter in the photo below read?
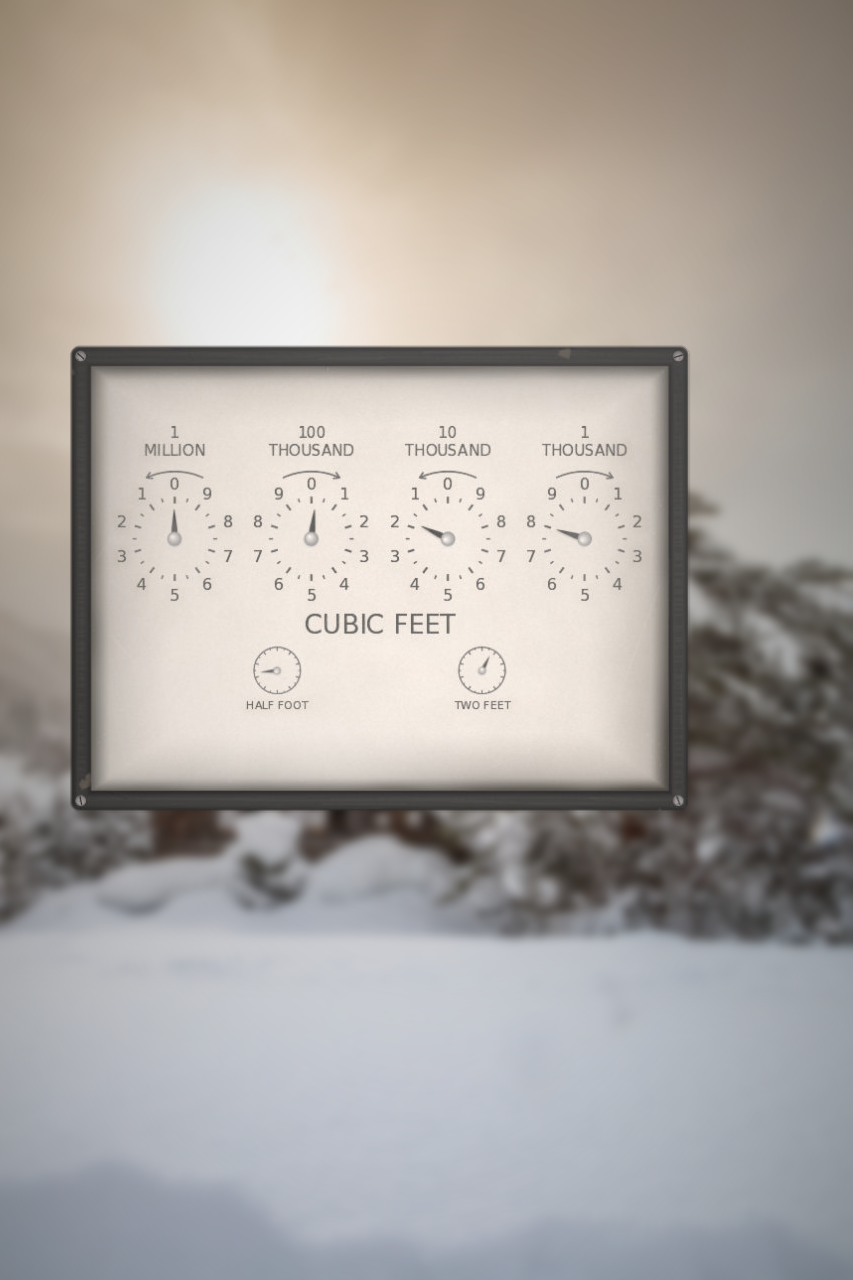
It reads value=1800 unit=ft³
